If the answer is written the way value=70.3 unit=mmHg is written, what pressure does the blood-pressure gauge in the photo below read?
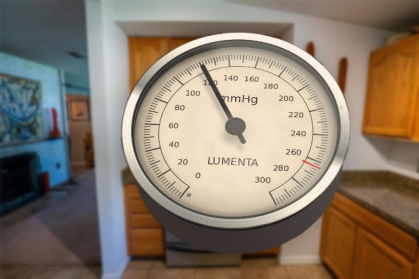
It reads value=120 unit=mmHg
